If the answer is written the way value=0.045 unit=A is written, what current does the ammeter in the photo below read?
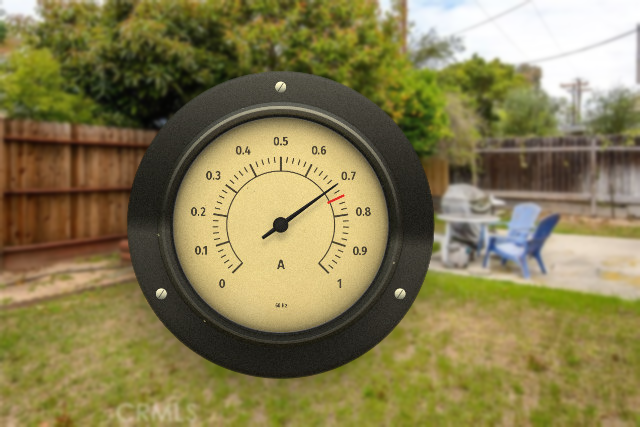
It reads value=0.7 unit=A
